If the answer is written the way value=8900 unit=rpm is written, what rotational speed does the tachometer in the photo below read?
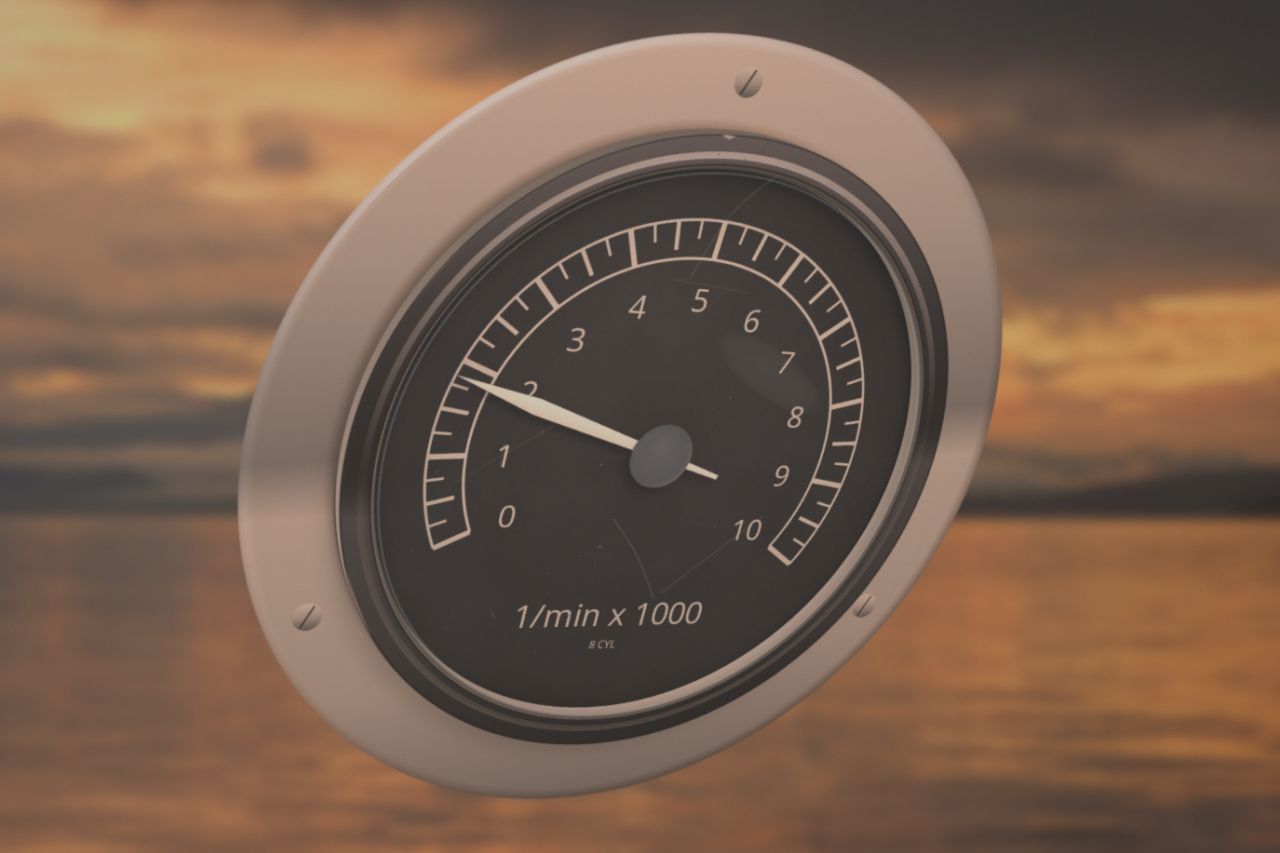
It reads value=1875 unit=rpm
